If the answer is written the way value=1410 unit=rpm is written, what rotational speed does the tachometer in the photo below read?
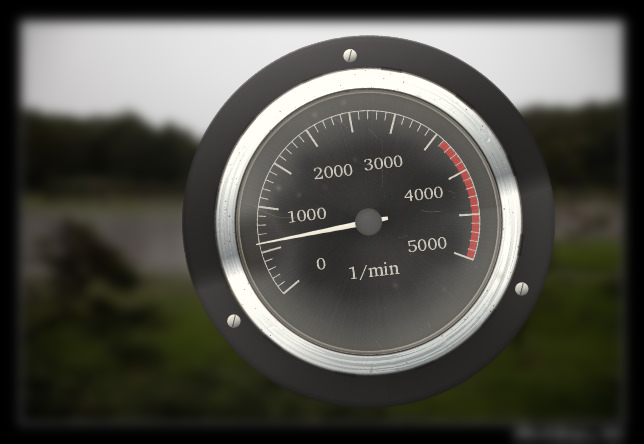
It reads value=600 unit=rpm
